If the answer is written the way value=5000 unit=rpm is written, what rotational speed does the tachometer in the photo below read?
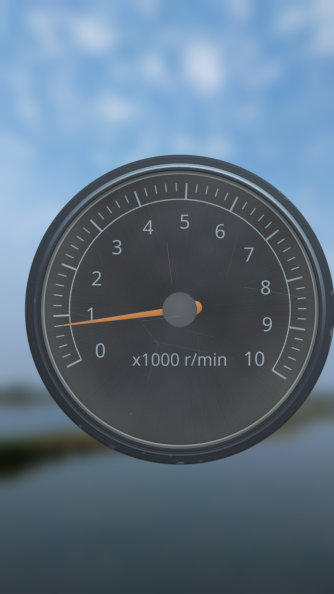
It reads value=800 unit=rpm
